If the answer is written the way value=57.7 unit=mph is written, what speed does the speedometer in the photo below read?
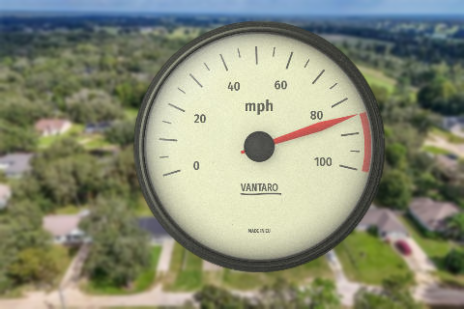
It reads value=85 unit=mph
